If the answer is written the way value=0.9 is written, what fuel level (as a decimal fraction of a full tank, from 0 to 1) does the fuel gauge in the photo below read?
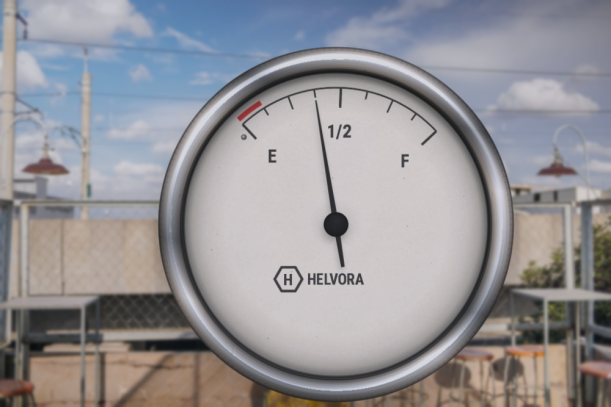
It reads value=0.375
